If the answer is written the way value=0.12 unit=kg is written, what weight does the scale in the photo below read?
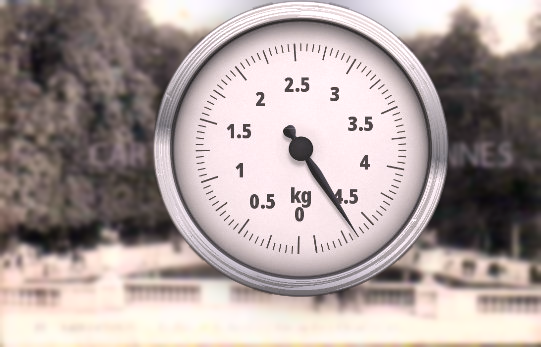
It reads value=4.65 unit=kg
